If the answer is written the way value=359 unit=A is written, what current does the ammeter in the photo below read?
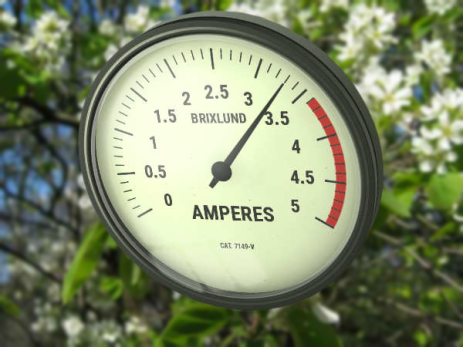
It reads value=3.3 unit=A
